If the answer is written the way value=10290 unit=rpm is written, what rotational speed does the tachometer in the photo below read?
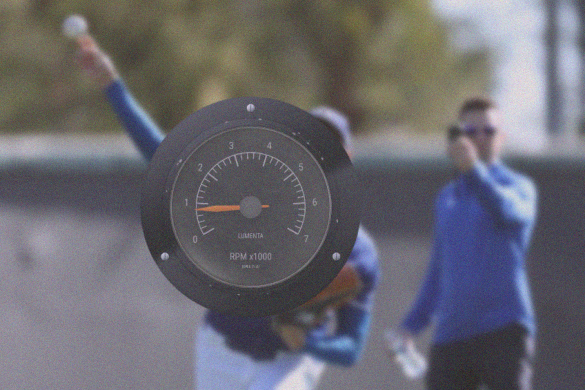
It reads value=800 unit=rpm
